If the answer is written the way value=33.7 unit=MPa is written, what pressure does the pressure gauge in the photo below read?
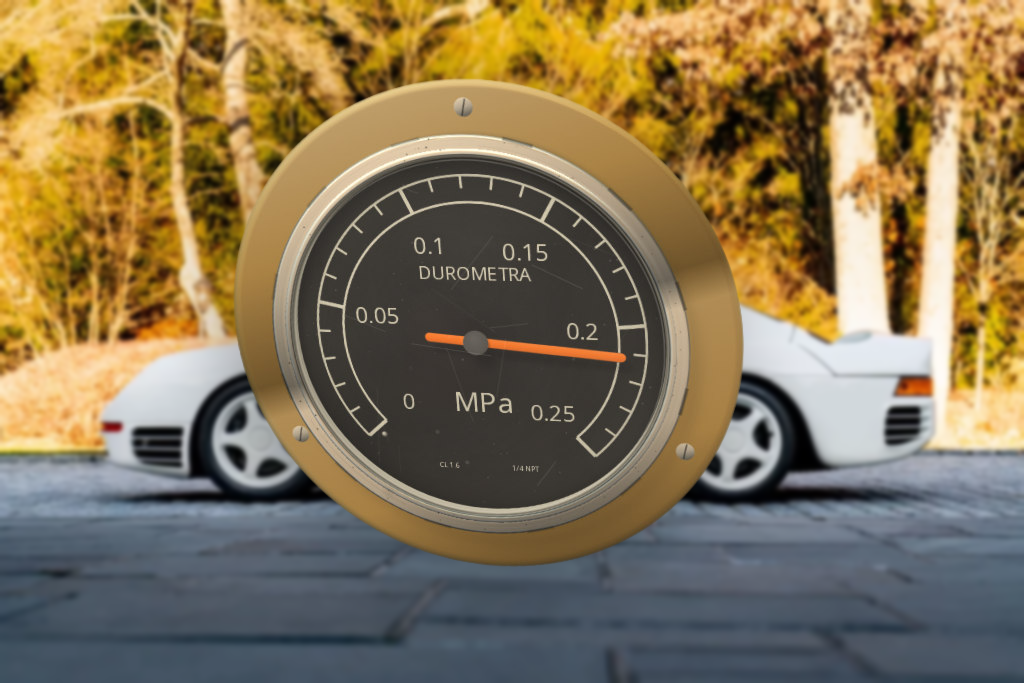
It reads value=0.21 unit=MPa
